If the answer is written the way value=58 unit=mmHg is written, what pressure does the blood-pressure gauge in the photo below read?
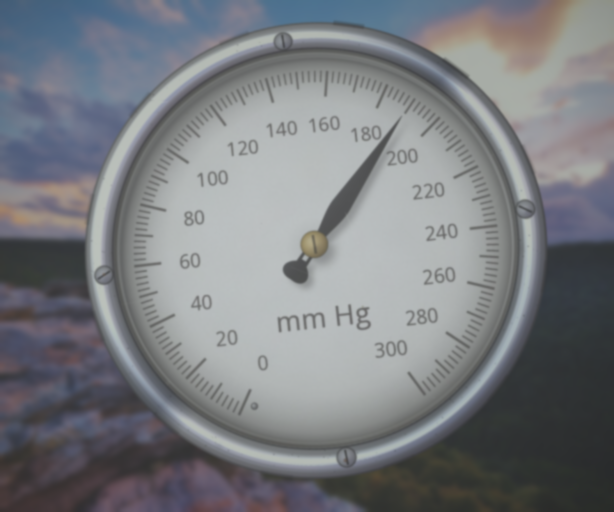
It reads value=190 unit=mmHg
